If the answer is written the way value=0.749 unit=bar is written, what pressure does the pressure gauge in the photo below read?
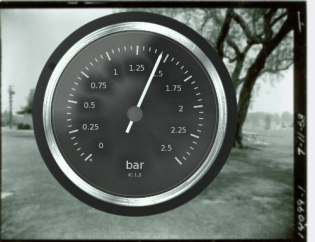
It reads value=1.45 unit=bar
